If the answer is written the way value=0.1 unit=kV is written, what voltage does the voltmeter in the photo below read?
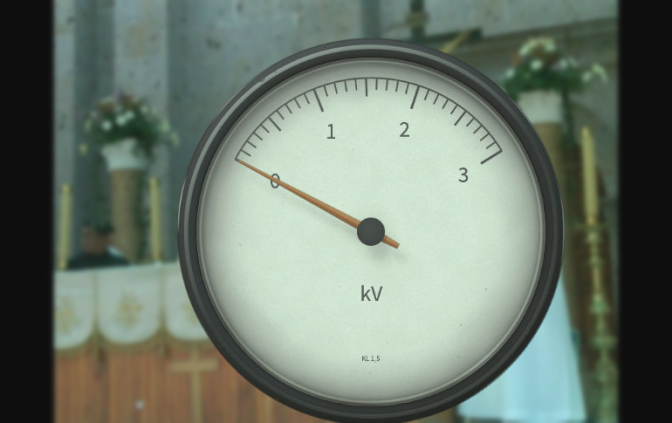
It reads value=0 unit=kV
